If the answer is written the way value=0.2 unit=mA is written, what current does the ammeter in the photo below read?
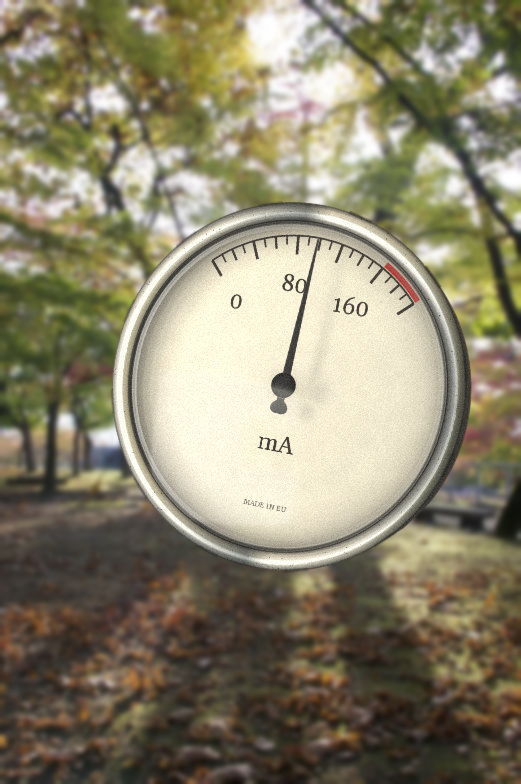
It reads value=100 unit=mA
